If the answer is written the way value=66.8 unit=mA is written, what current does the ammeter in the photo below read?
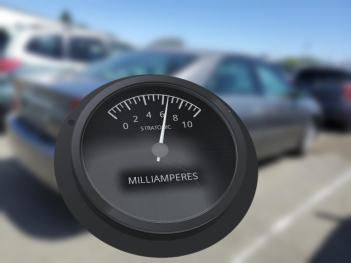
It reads value=6.5 unit=mA
